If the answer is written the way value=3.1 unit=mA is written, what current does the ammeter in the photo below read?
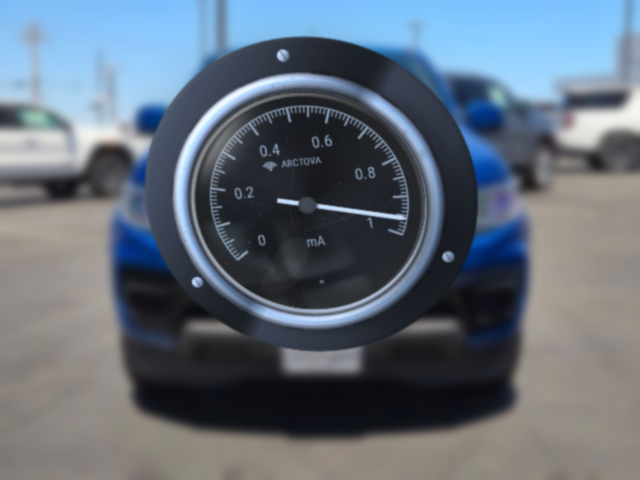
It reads value=0.95 unit=mA
